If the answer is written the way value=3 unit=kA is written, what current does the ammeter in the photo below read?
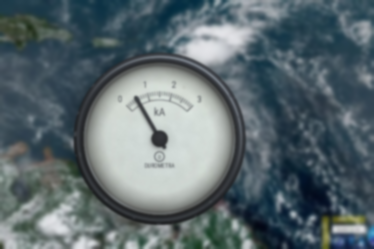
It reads value=0.5 unit=kA
